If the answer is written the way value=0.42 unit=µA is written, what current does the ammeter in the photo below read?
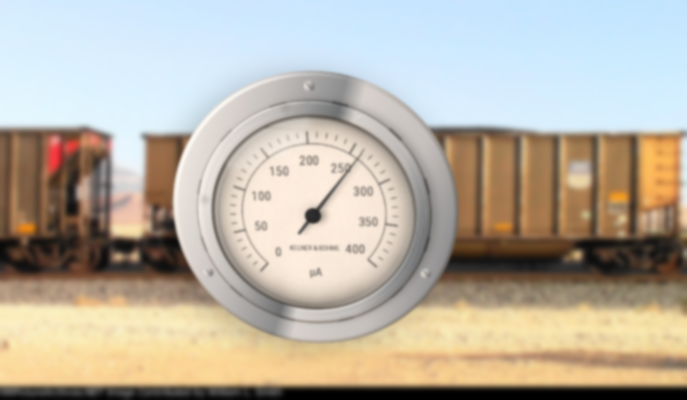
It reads value=260 unit=µA
